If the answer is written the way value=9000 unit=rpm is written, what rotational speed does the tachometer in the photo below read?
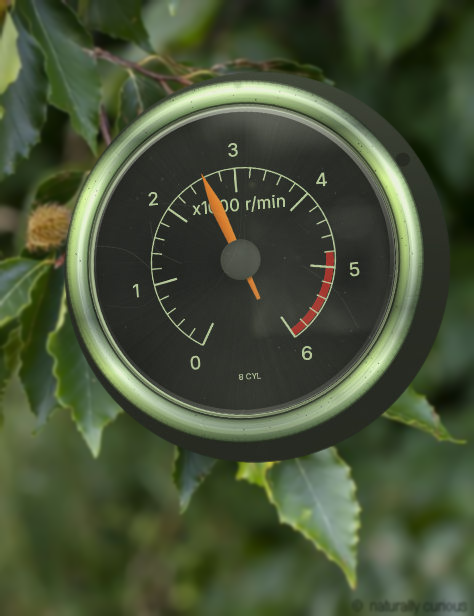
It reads value=2600 unit=rpm
